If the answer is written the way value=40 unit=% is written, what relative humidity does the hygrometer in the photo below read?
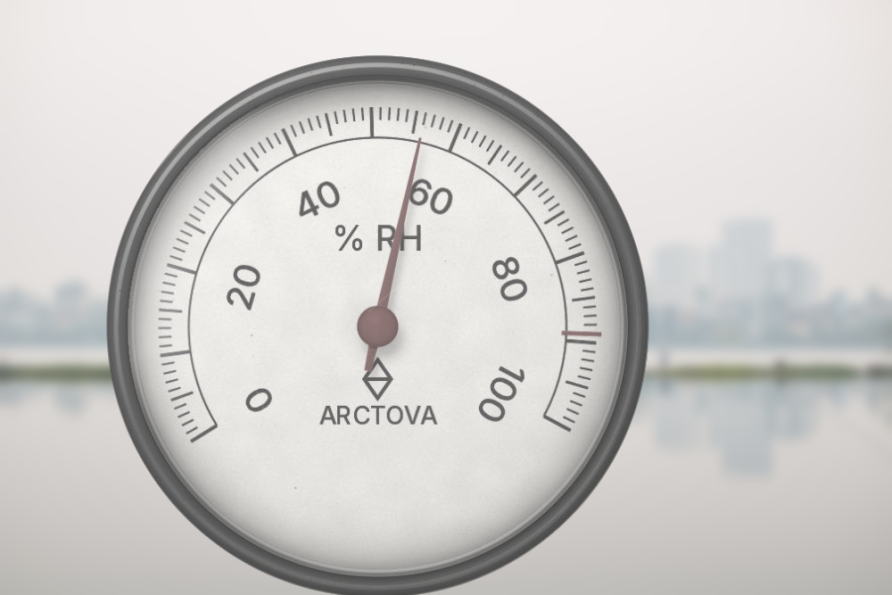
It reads value=56 unit=%
